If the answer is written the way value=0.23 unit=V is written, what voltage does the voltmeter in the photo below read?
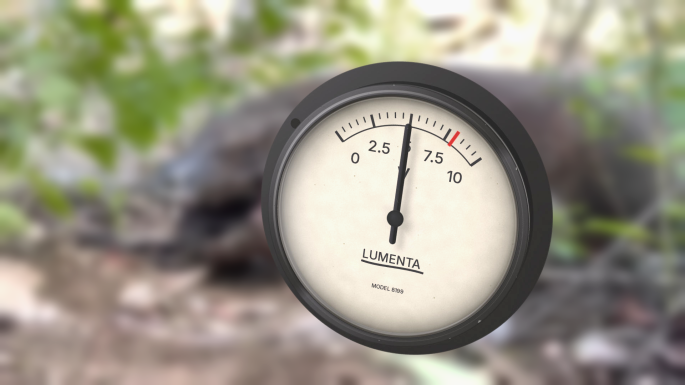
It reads value=5 unit=V
